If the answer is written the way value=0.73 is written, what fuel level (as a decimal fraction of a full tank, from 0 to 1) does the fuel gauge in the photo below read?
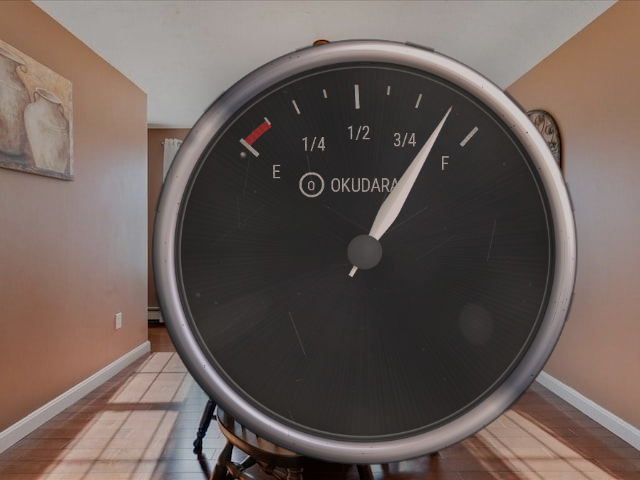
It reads value=0.875
